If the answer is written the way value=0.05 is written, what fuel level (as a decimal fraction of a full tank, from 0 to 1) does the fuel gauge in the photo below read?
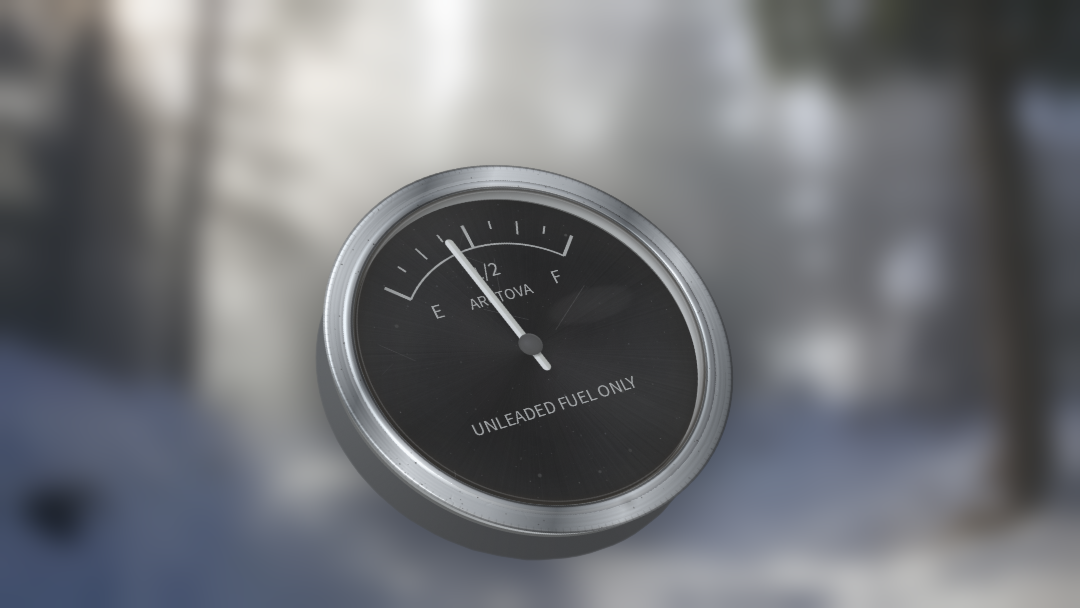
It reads value=0.375
